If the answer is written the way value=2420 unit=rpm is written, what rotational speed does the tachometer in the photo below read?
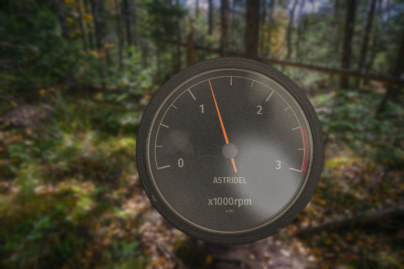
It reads value=1250 unit=rpm
